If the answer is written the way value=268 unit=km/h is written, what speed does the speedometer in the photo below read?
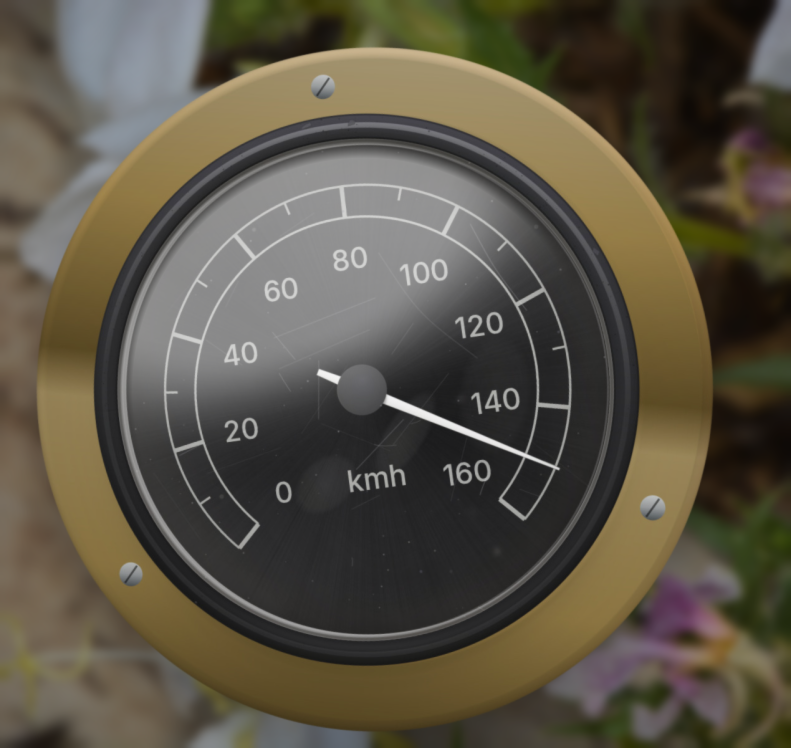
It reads value=150 unit=km/h
